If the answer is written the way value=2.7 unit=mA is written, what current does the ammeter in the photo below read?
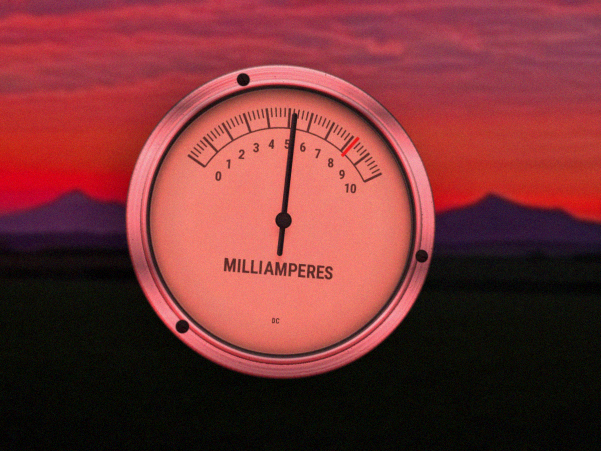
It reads value=5.2 unit=mA
